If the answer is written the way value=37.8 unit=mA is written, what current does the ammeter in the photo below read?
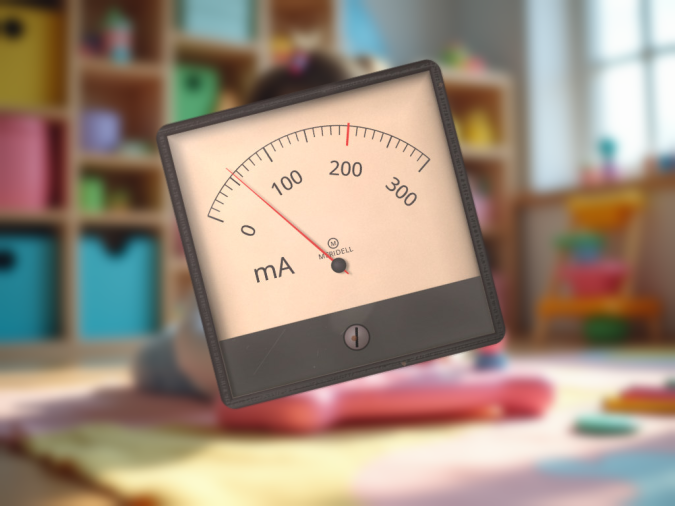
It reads value=55 unit=mA
